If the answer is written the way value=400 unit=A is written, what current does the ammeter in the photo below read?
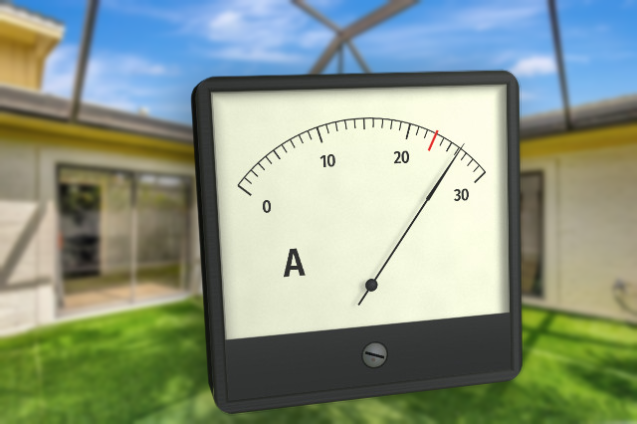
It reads value=26 unit=A
